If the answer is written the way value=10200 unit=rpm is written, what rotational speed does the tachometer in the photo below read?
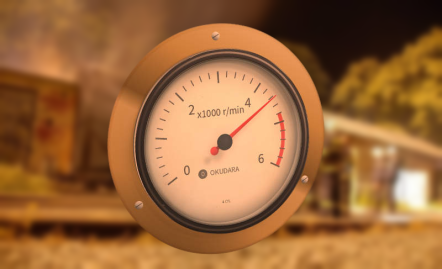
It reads value=4400 unit=rpm
